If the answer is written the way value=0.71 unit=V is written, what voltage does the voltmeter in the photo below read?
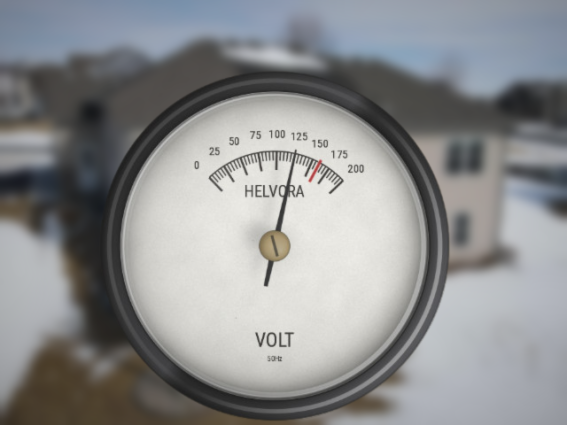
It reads value=125 unit=V
